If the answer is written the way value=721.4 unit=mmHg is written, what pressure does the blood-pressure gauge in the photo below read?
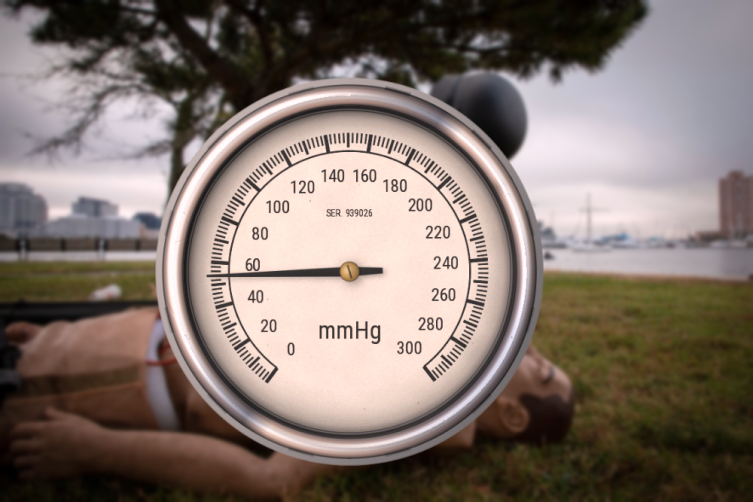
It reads value=54 unit=mmHg
